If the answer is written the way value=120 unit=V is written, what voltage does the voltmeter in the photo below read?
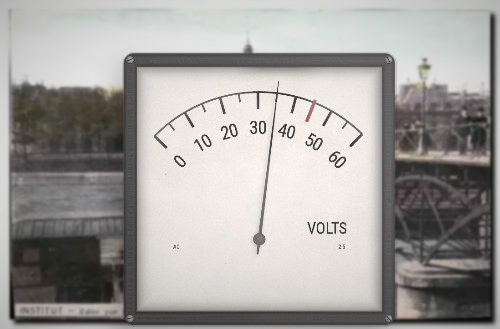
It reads value=35 unit=V
